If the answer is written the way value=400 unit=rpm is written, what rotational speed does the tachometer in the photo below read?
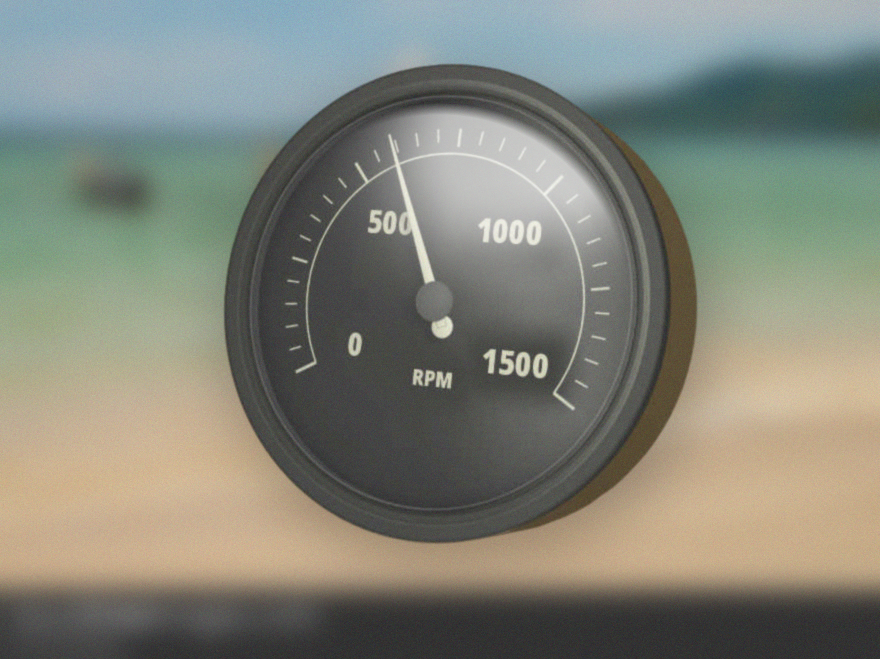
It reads value=600 unit=rpm
